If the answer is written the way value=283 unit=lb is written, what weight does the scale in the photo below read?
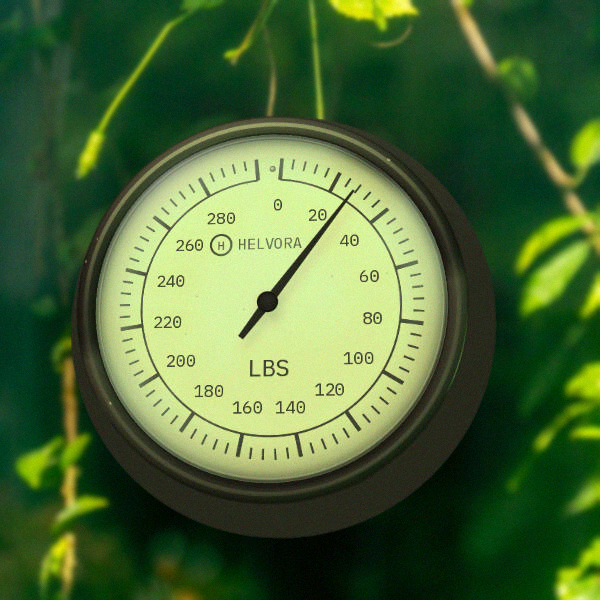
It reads value=28 unit=lb
